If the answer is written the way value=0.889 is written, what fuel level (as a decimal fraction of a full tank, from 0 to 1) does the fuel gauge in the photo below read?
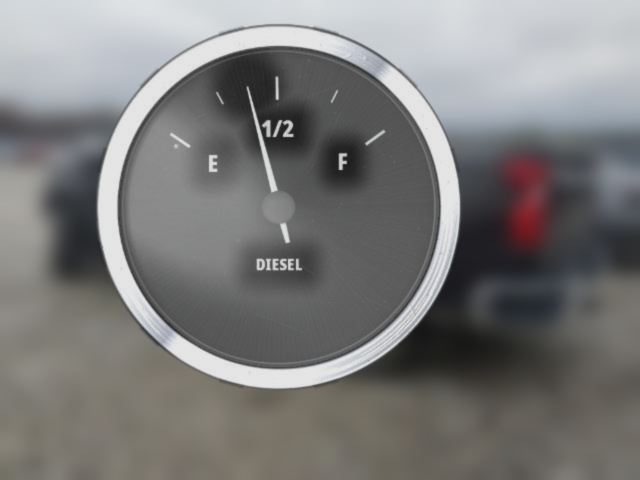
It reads value=0.375
